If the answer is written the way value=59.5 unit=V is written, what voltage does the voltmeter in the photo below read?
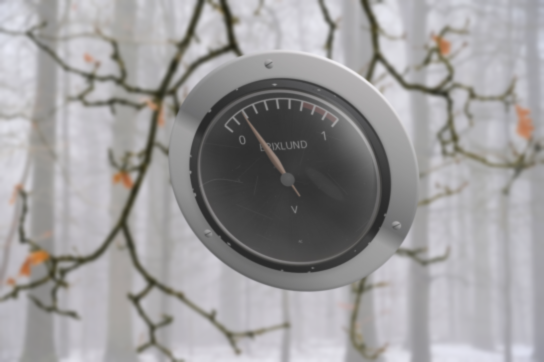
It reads value=0.2 unit=V
